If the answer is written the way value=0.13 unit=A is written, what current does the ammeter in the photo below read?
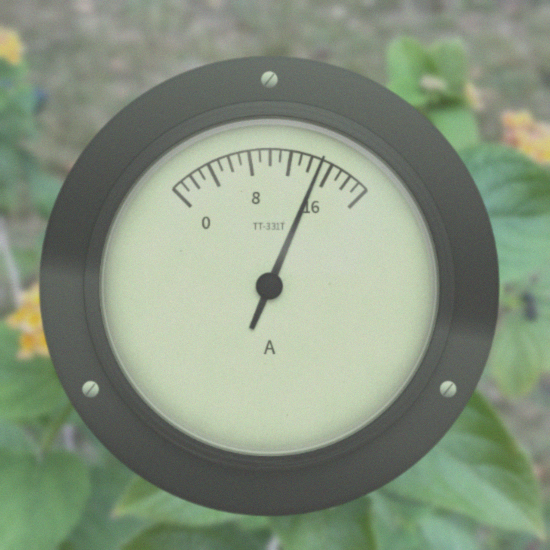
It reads value=15 unit=A
